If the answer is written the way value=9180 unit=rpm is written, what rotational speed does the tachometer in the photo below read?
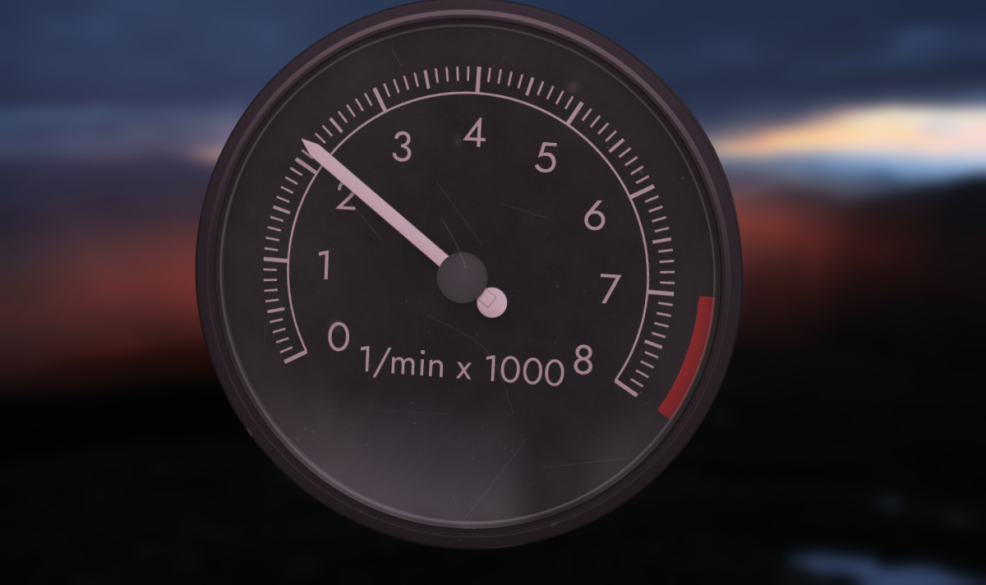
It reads value=2200 unit=rpm
